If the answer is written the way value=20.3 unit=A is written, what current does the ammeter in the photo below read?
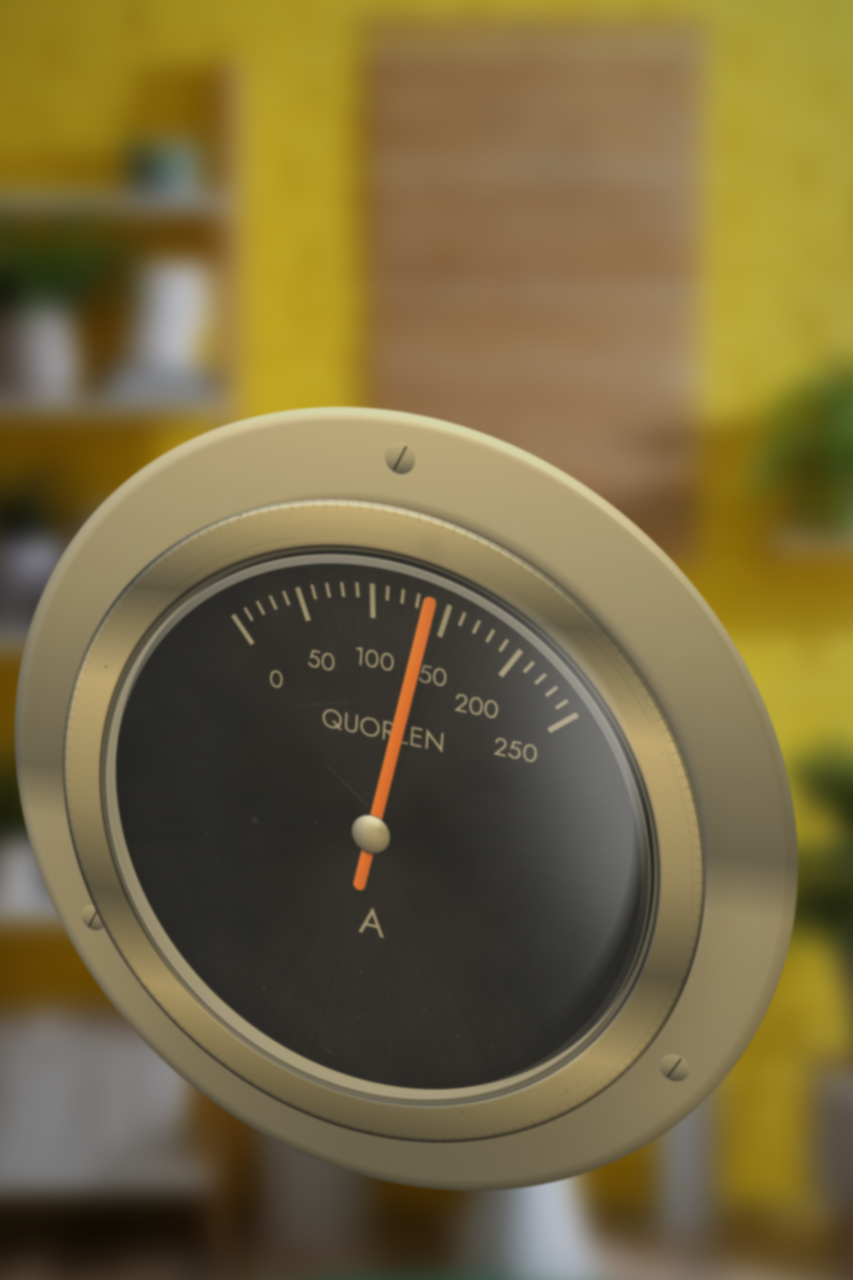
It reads value=140 unit=A
